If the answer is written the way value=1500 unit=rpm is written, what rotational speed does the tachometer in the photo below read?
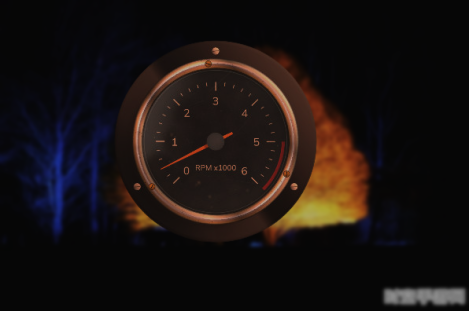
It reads value=400 unit=rpm
